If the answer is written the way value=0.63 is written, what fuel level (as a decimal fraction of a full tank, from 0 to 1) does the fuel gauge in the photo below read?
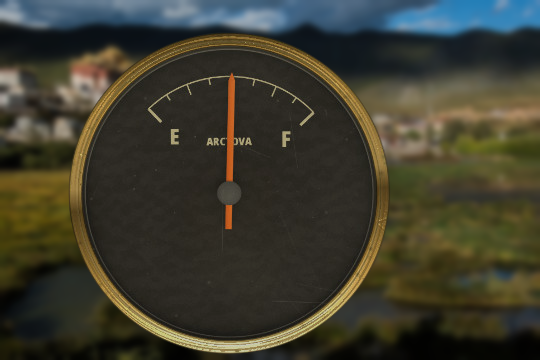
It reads value=0.5
